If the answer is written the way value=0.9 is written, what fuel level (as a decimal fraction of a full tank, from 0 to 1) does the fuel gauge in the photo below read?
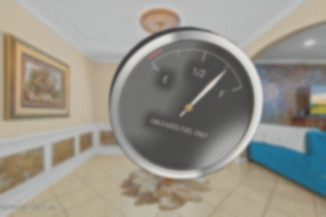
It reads value=0.75
